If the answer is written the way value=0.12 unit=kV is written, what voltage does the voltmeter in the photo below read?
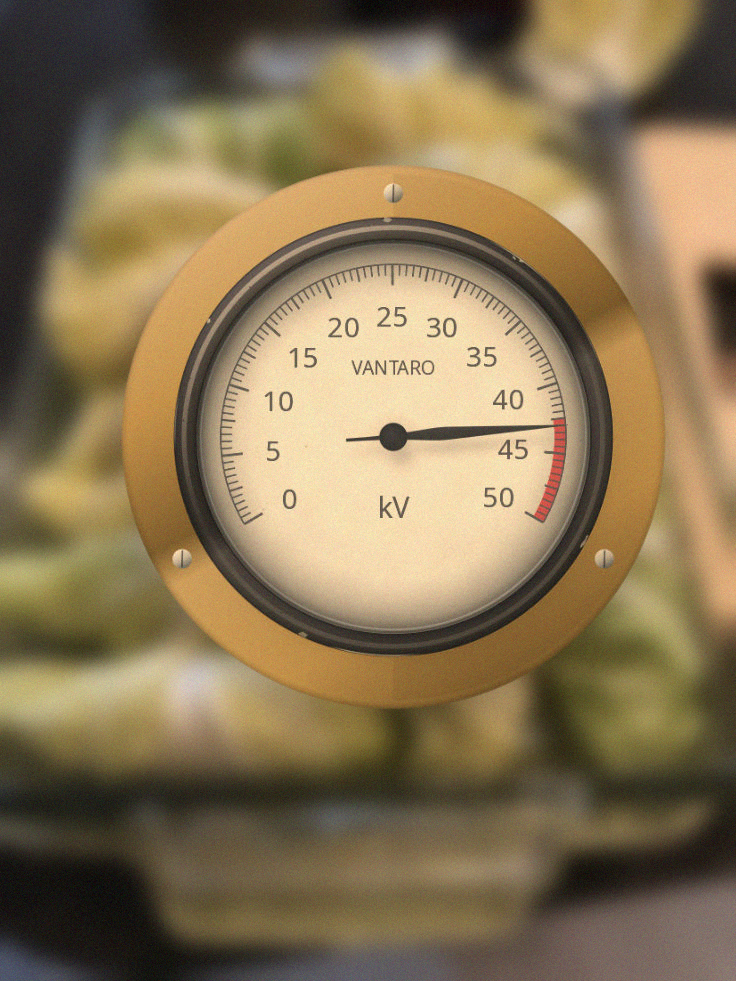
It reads value=43 unit=kV
